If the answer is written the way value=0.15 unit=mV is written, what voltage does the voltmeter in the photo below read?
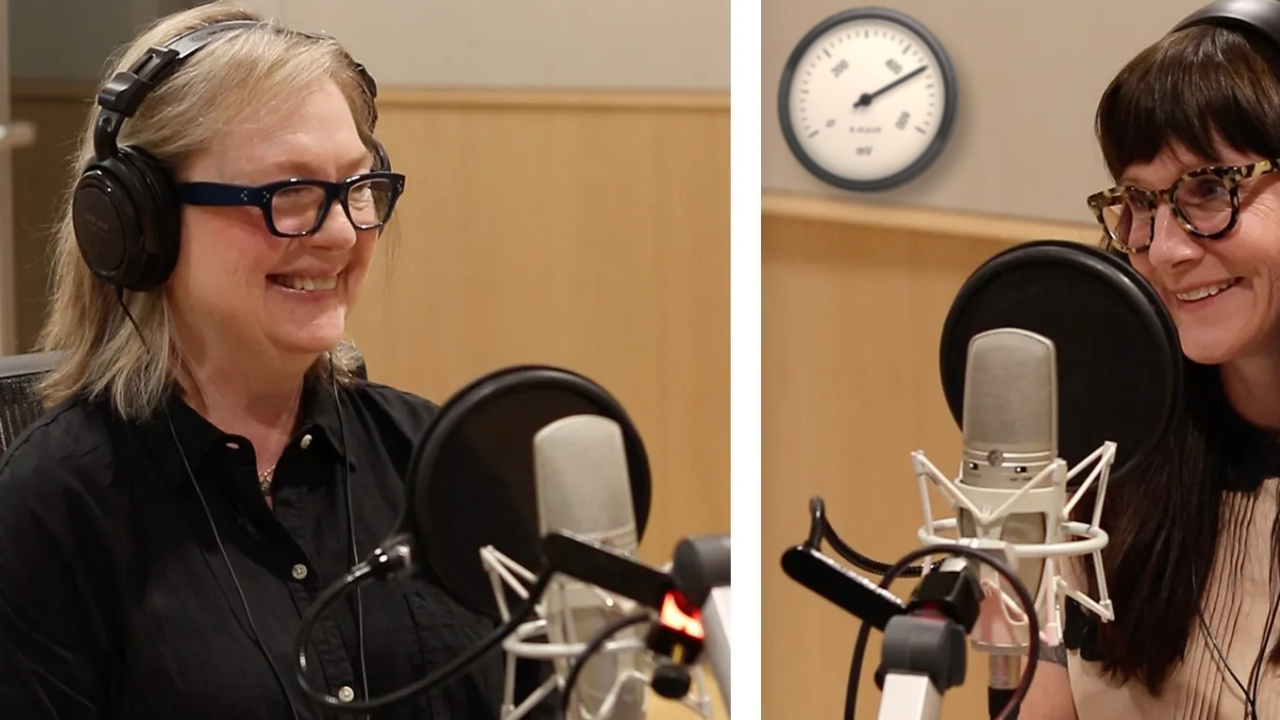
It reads value=460 unit=mV
